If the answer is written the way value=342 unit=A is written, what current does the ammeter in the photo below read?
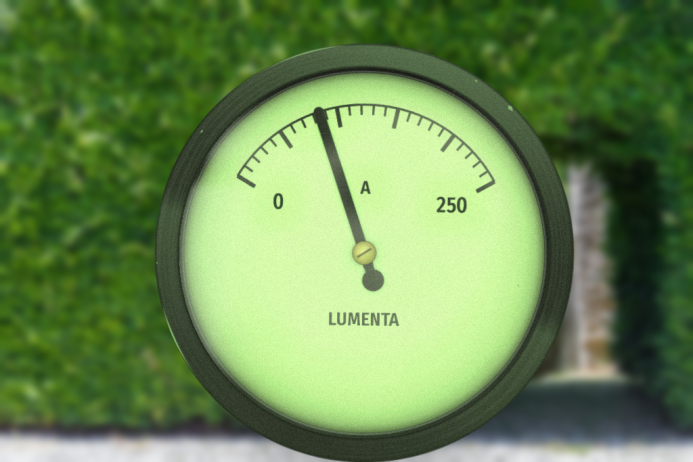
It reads value=85 unit=A
